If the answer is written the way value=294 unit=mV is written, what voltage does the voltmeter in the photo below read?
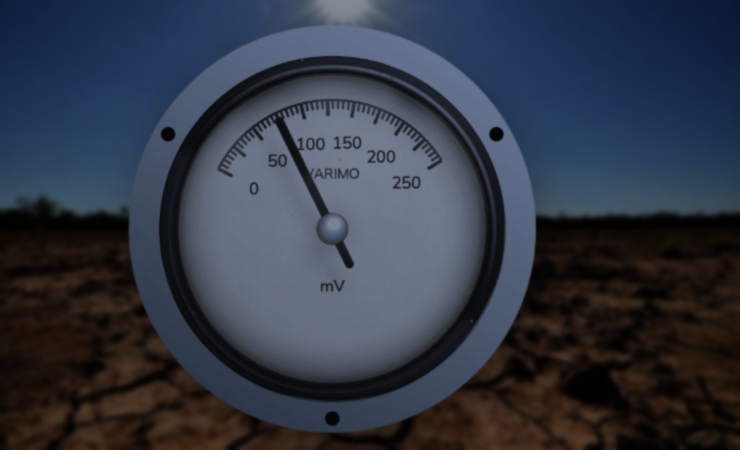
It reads value=75 unit=mV
